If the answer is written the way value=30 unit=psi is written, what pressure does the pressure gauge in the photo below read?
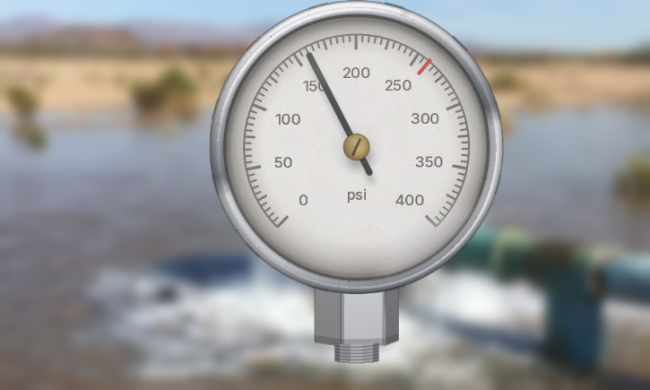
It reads value=160 unit=psi
